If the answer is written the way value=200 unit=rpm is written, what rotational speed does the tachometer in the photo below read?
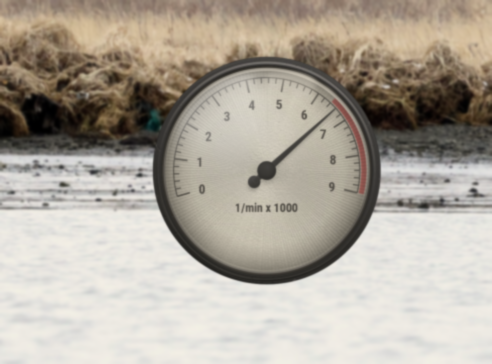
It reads value=6600 unit=rpm
